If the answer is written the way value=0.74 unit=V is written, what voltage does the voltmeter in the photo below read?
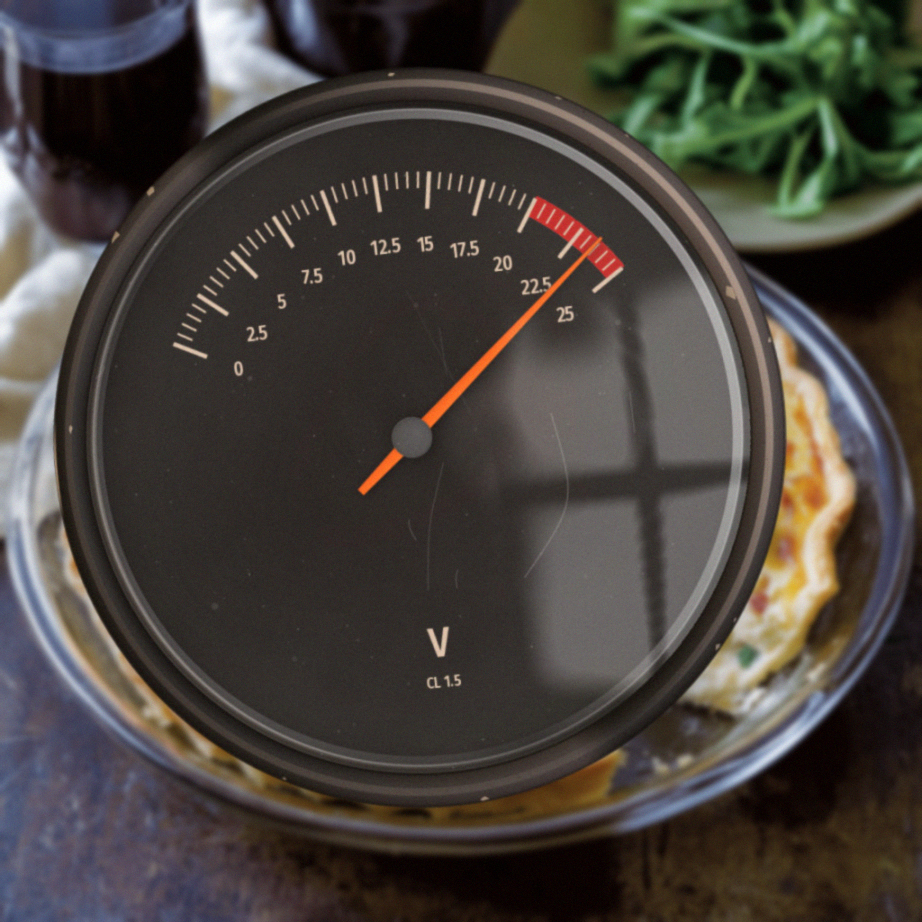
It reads value=23.5 unit=V
